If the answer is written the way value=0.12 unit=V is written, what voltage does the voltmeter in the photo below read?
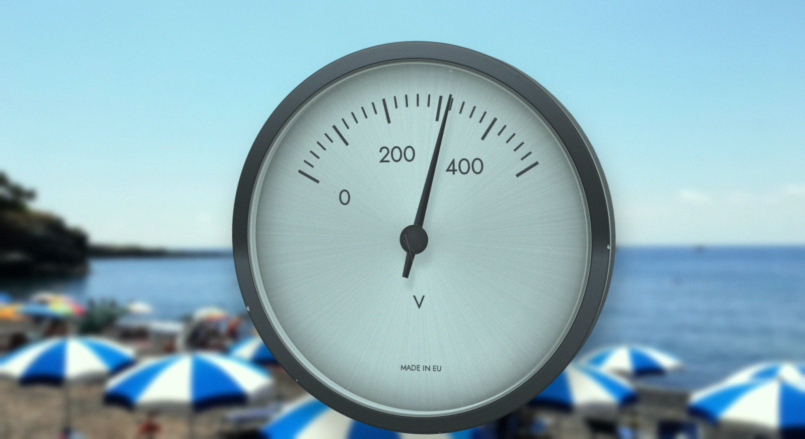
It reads value=320 unit=V
